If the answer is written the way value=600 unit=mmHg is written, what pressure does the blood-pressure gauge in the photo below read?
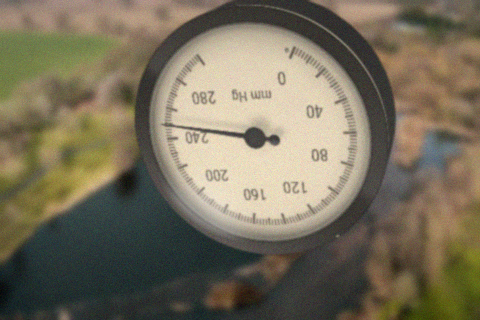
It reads value=250 unit=mmHg
